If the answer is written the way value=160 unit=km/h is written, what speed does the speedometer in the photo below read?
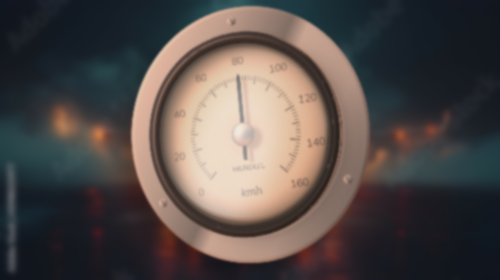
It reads value=80 unit=km/h
